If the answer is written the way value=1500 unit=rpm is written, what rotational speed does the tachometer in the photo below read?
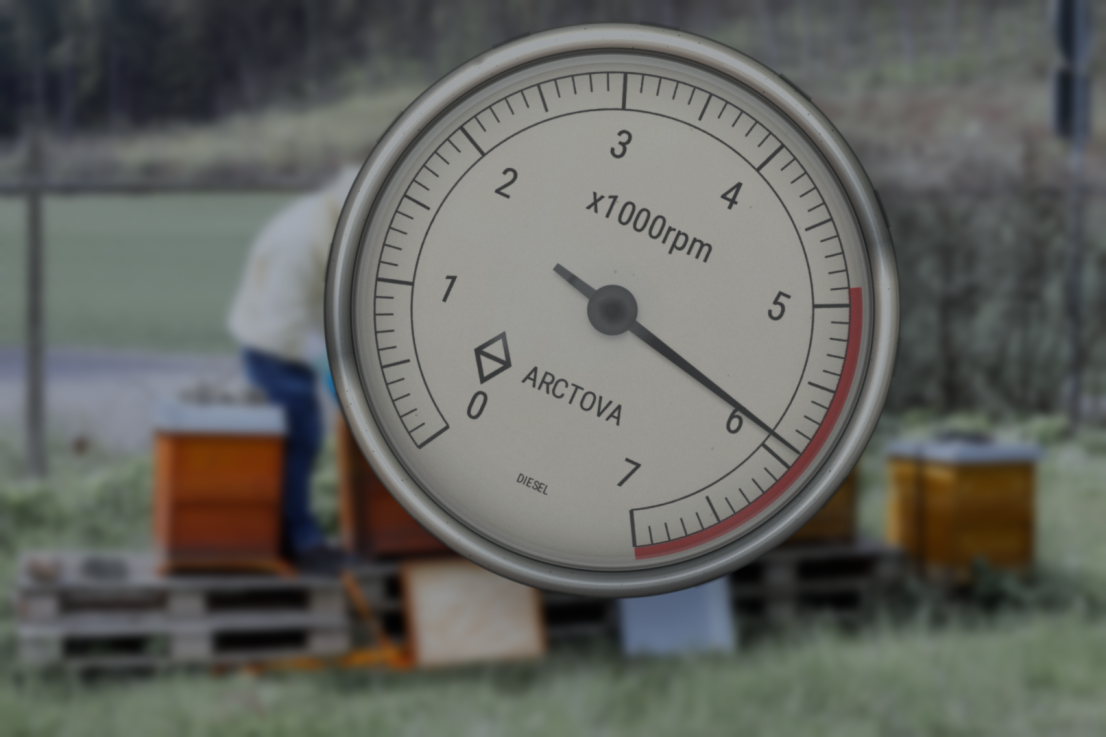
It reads value=5900 unit=rpm
